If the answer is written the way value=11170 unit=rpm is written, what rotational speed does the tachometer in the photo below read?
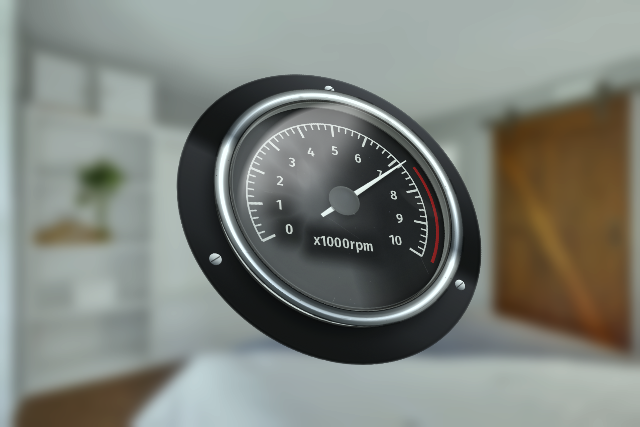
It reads value=7200 unit=rpm
